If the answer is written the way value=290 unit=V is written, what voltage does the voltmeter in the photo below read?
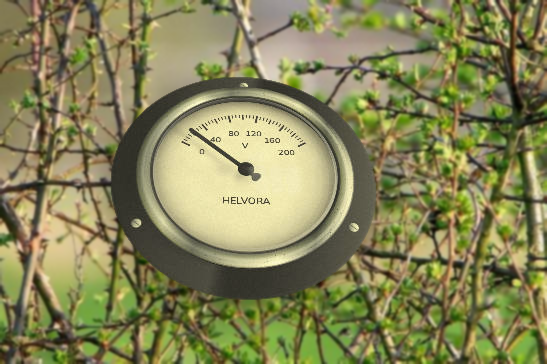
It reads value=20 unit=V
